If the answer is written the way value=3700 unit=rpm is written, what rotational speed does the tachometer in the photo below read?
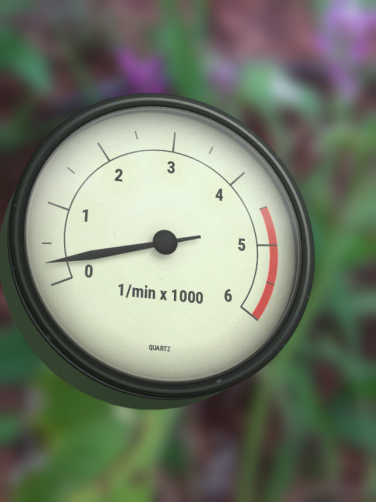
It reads value=250 unit=rpm
